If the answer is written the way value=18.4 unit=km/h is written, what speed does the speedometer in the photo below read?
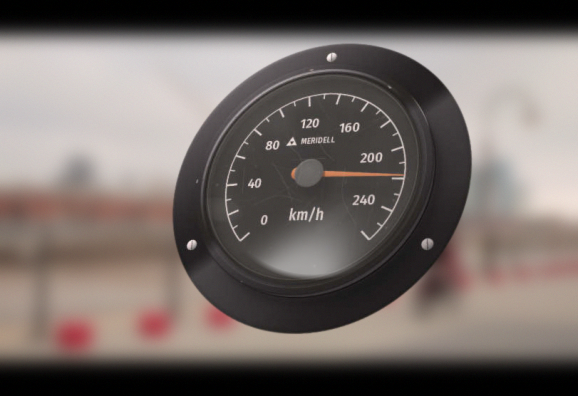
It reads value=220 unit=km/h
